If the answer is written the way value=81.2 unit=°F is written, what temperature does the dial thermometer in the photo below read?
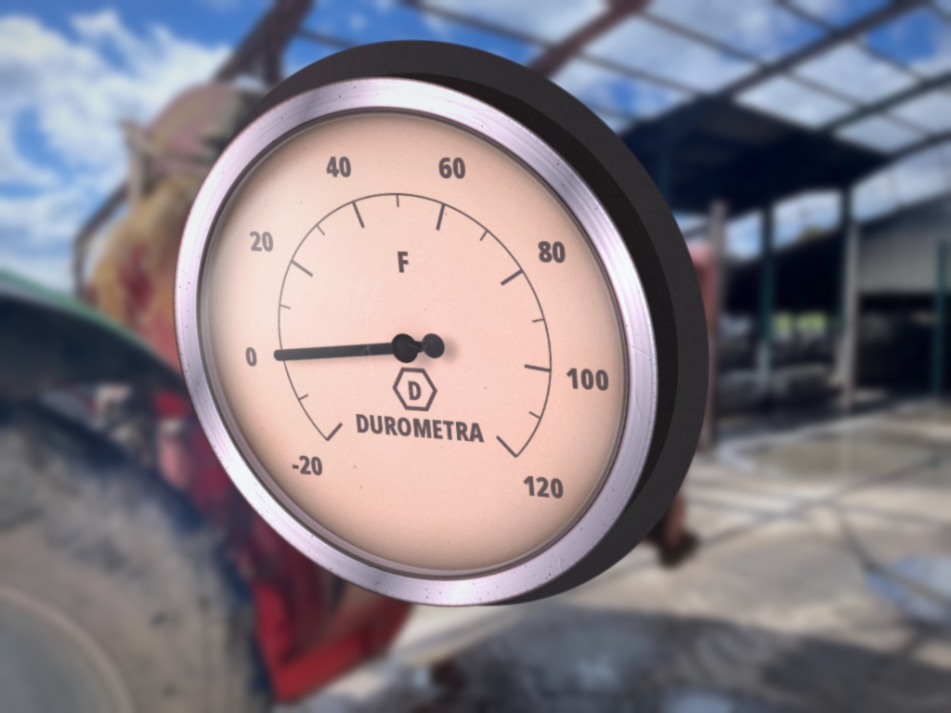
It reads value=0 unit=°F
